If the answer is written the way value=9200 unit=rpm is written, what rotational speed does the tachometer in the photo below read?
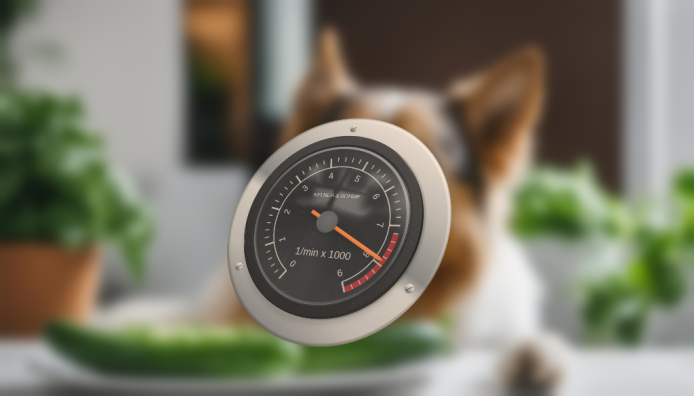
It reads value=7900 unit=rpm
